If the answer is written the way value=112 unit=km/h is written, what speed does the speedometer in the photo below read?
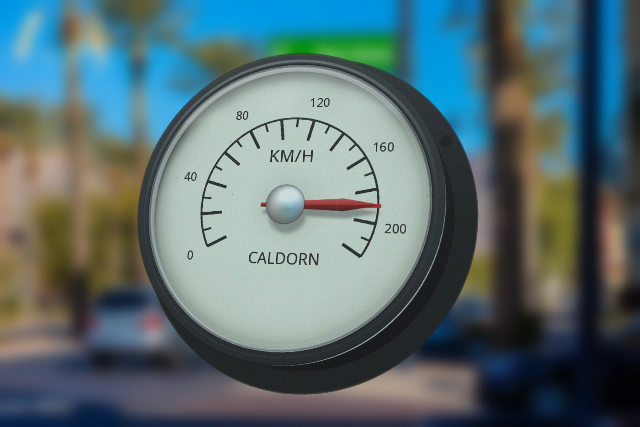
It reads value=190 unit=km/h
